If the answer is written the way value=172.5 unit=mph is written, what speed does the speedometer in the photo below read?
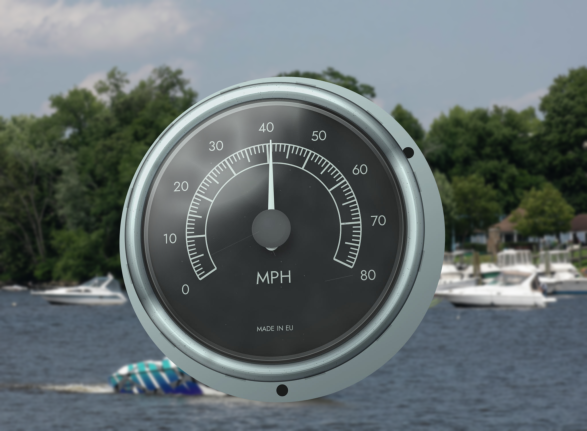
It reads value=41 unit=mph
